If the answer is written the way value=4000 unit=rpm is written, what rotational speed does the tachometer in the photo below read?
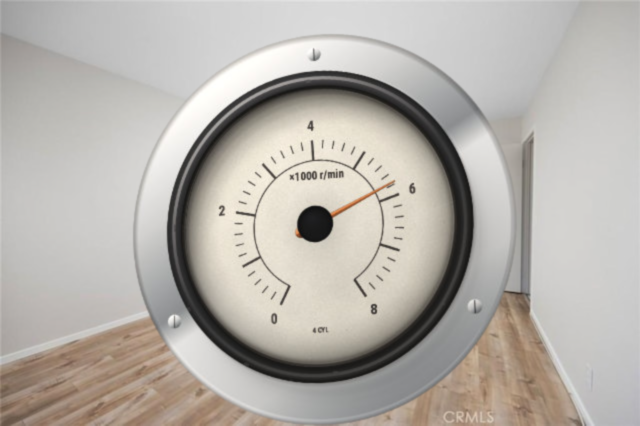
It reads value=5800 unit=rpm
